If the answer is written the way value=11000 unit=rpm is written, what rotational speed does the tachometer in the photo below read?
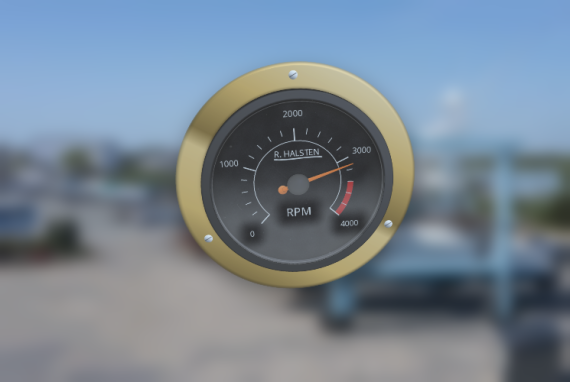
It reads value=3100 unit=rpm
